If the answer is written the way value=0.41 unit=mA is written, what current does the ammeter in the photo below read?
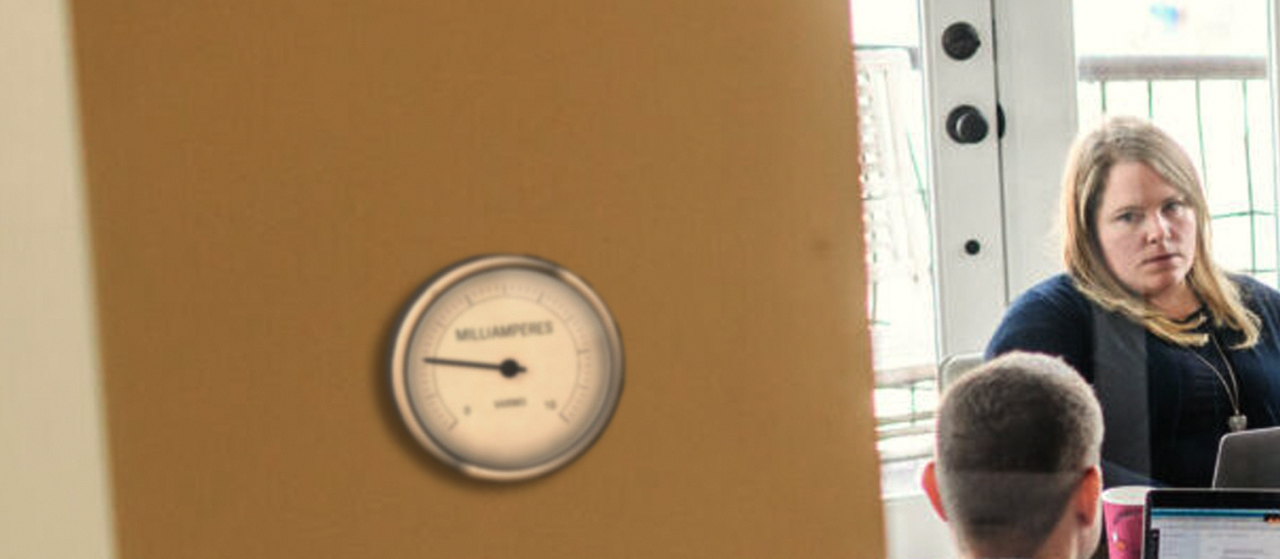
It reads value=2 unit=mA
